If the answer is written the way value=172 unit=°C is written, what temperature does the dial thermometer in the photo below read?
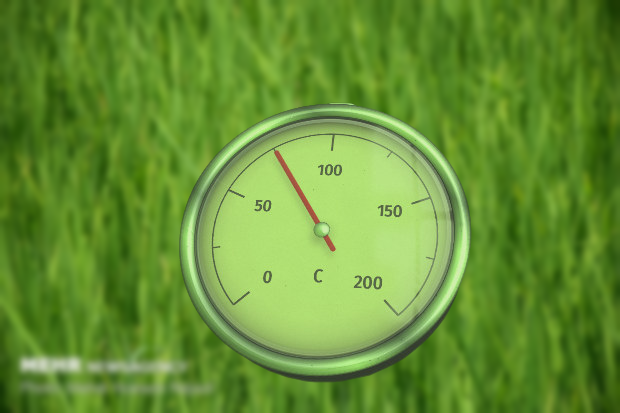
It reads value=75 unit=°C
